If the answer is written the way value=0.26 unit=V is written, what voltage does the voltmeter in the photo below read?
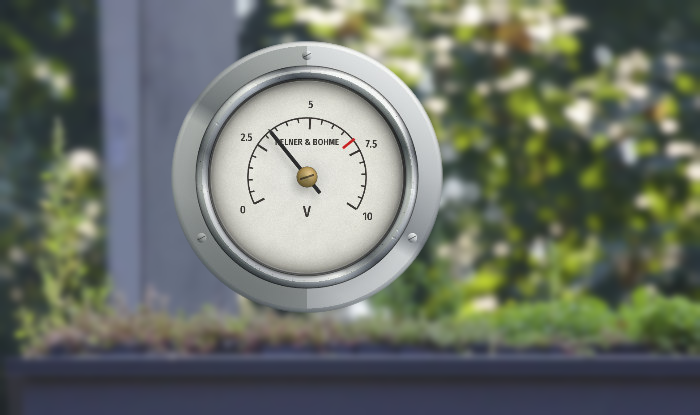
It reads value=3.25 unit=V
